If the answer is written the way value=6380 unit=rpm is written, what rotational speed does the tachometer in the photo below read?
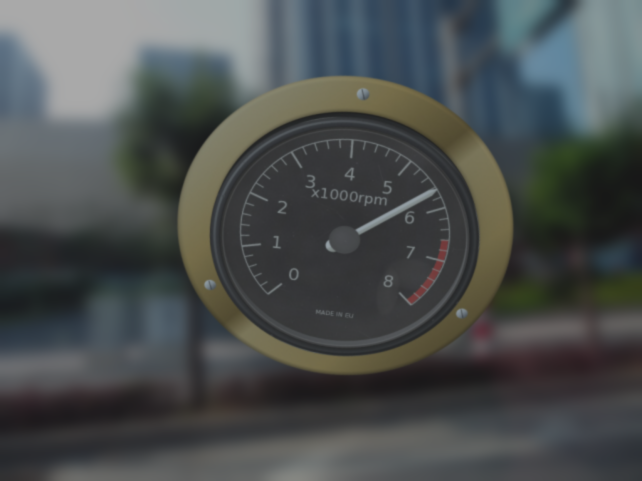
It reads value=5600 unit=rpm
